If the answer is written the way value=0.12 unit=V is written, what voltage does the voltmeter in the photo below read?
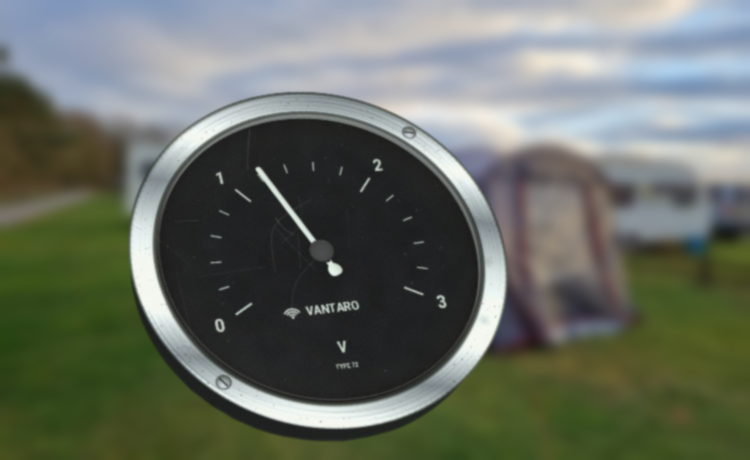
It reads value=1.2 unit=V
